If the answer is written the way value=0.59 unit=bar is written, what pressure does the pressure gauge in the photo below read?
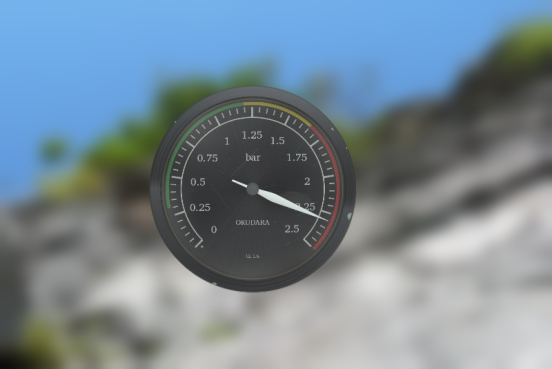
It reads value=2.3 unit=bar
